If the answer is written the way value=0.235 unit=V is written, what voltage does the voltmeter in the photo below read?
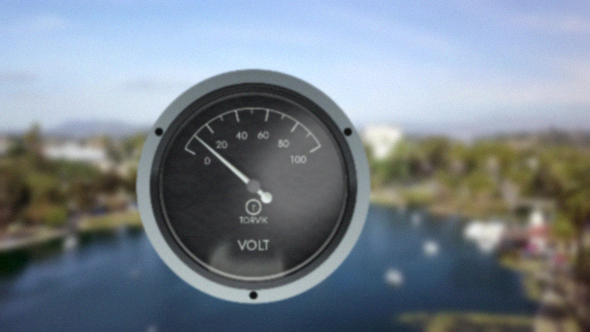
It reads value=10 unit=V
